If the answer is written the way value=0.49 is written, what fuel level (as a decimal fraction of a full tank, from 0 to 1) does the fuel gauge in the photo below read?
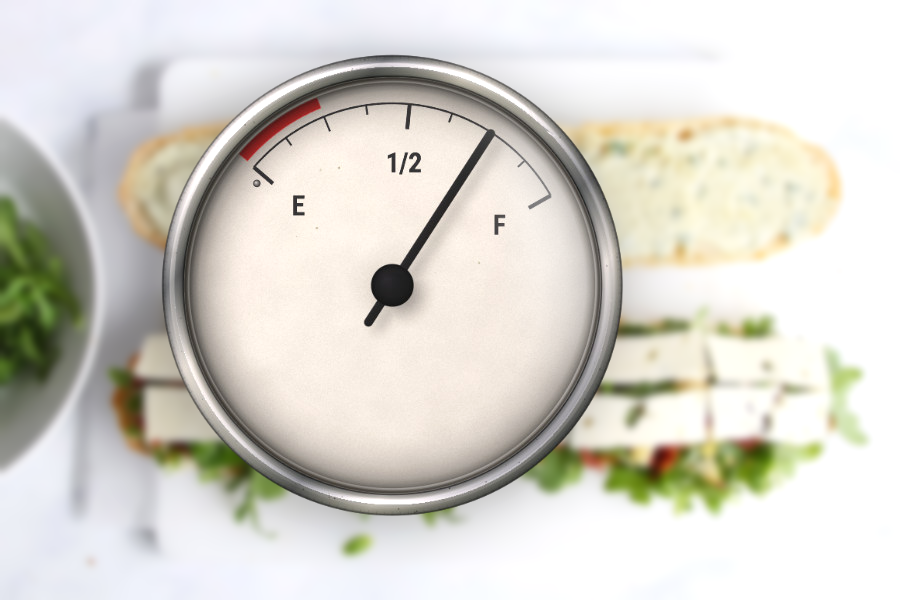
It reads value=0.75
